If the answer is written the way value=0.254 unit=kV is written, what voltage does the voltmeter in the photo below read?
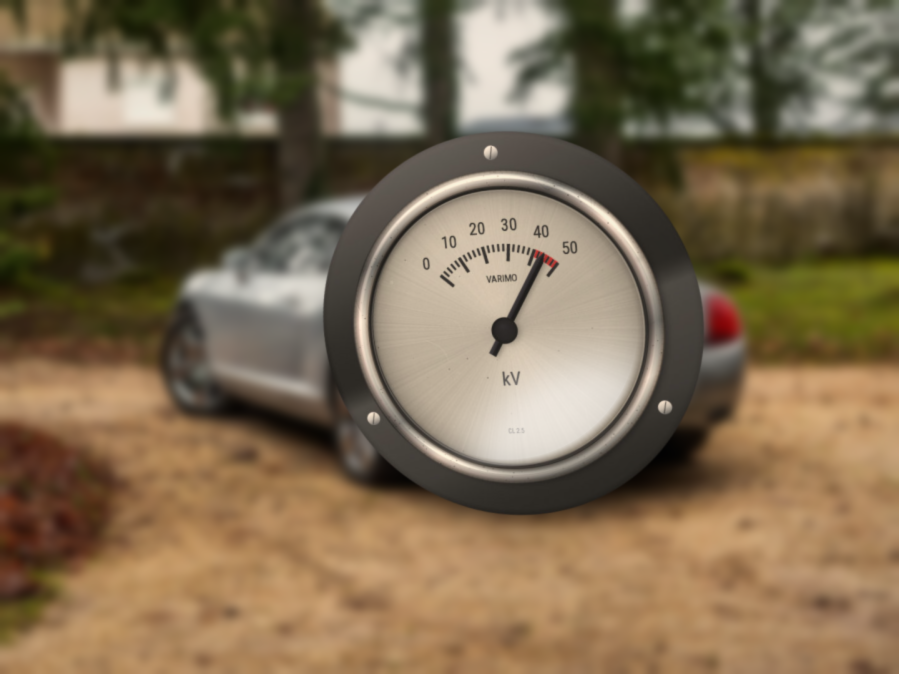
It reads value=44 unit=kV
